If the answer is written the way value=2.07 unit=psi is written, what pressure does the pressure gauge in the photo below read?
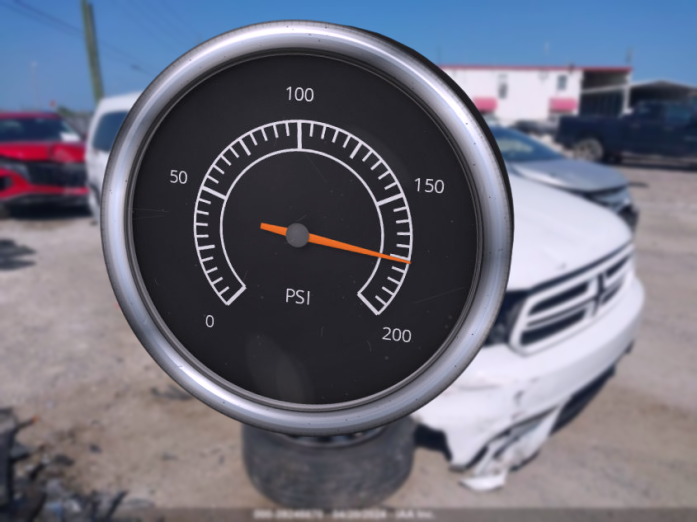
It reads value=175 unit=psi
